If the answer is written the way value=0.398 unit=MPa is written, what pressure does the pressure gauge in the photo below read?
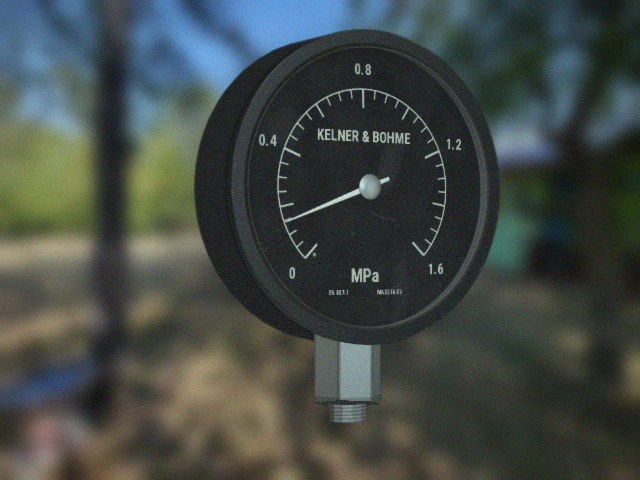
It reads value=0.15 unit=MPa
